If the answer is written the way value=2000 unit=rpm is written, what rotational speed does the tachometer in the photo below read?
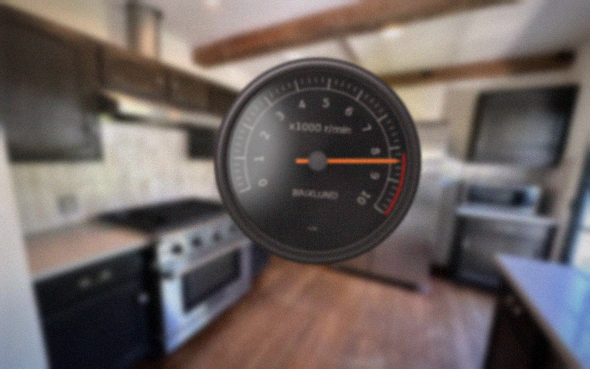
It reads value=8400 unit=rpm
